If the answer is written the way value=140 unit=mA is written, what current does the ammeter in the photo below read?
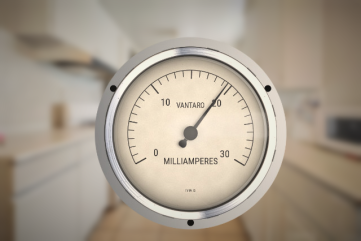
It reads value=19.5 unit=mA
